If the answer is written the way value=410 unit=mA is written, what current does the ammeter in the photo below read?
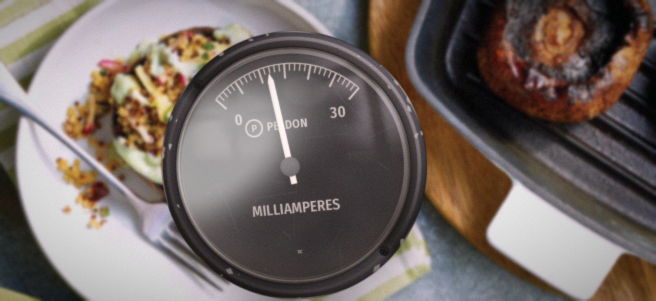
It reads value=12 unit=mA
